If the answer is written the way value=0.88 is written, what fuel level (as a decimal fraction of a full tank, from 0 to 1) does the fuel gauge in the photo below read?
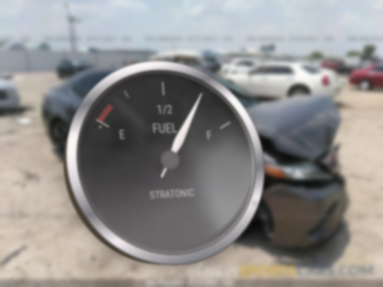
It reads value=0.75
